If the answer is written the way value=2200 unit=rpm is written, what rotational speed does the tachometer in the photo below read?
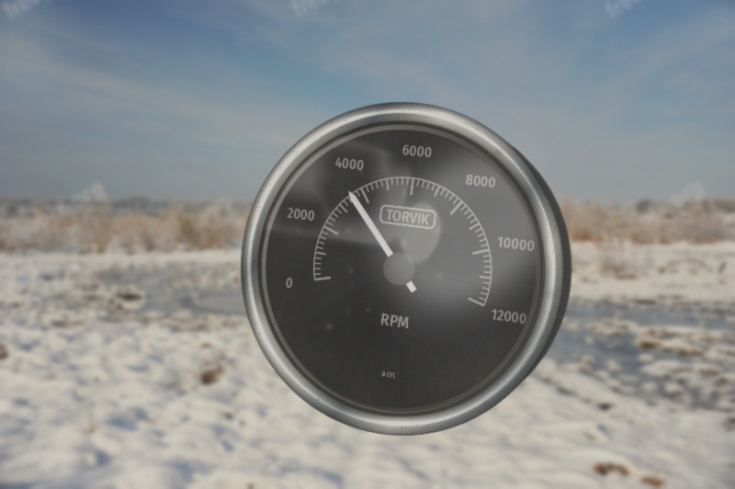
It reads value=3600 unit=rpm
